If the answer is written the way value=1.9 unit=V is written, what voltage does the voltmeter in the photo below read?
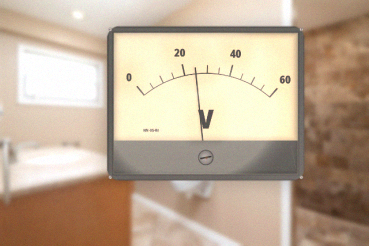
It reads value=25 unit=V
